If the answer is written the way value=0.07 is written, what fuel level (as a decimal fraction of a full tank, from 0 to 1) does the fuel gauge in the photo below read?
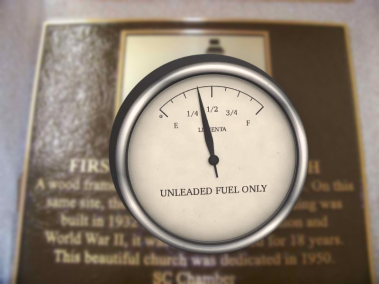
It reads value=0.375
